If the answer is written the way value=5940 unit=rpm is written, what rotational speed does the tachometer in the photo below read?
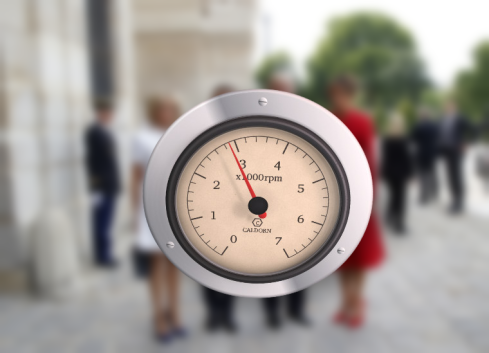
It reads value=2900 unit=rpm
